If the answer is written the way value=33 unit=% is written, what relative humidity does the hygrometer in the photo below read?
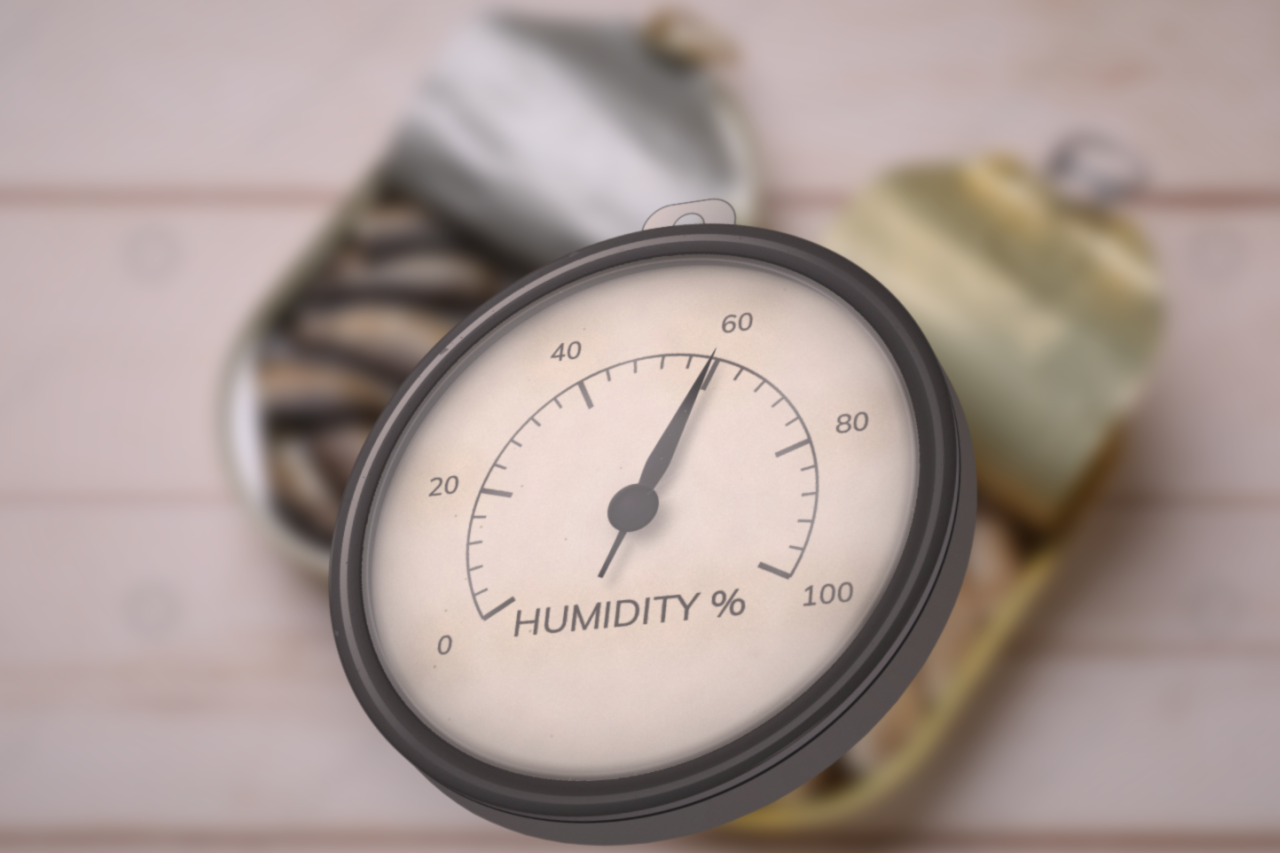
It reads value=60 unit=%
